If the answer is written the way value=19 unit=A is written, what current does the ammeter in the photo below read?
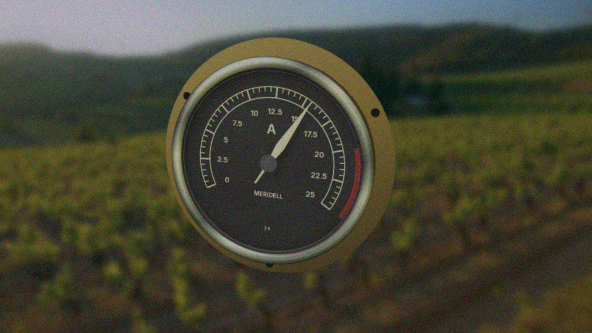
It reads value=15.5 unit=A
